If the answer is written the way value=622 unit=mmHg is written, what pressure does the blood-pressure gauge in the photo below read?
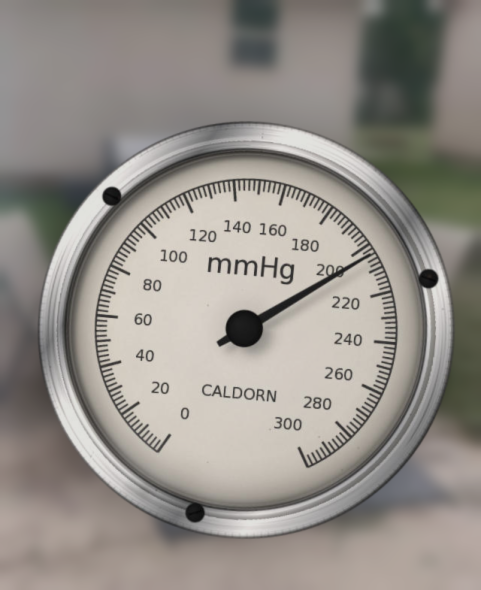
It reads value=204 unit=mmHg
